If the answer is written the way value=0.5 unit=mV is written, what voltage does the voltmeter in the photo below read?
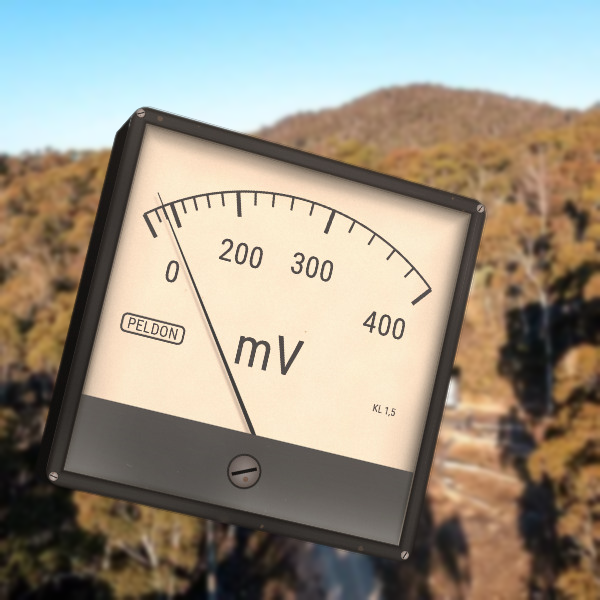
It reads value=80 unit=mV
